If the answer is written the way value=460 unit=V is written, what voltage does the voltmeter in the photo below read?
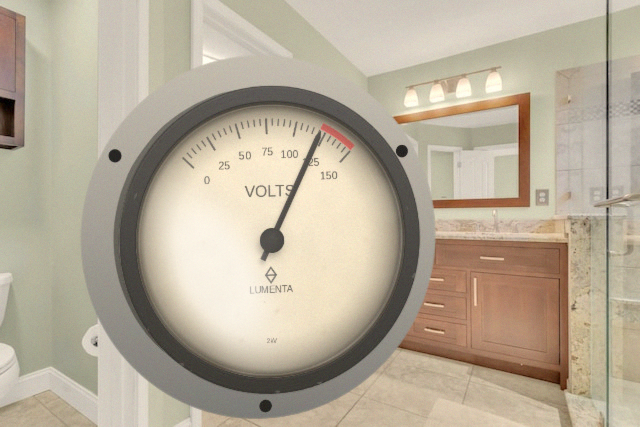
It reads value=120 unit=V
